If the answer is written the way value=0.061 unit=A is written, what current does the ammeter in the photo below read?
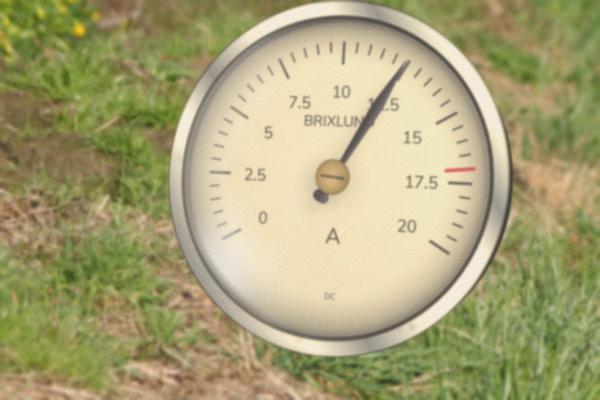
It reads value=12.5 unit=A
